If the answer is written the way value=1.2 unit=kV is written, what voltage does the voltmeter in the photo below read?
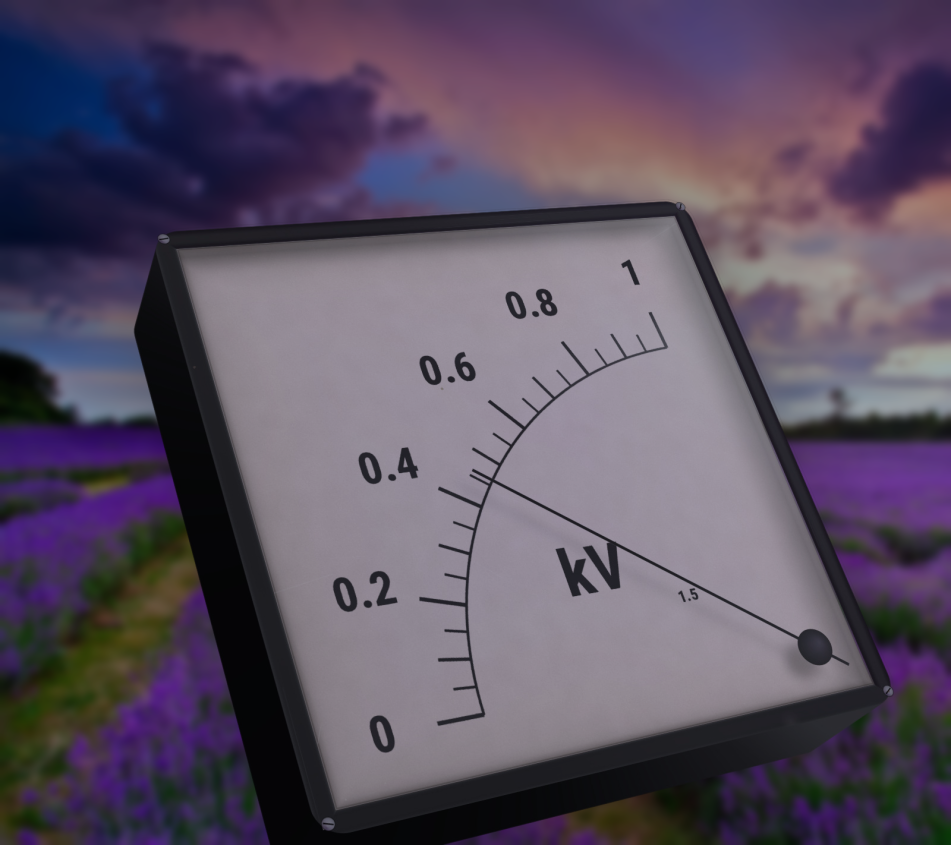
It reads value=0.45 unit=kV
